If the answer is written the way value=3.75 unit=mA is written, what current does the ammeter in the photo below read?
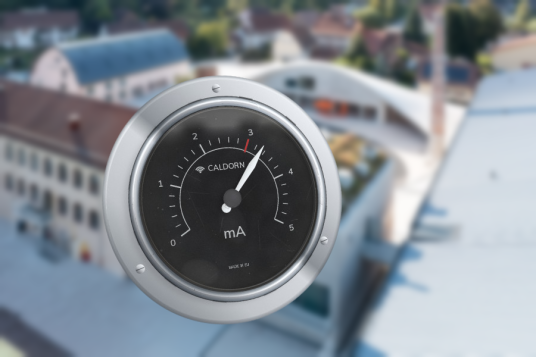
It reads value=3.3 unit=mA
